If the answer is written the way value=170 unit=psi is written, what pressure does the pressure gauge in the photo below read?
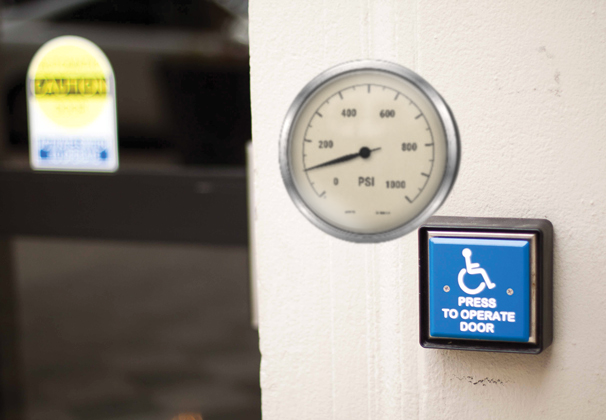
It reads value=100 unit=psi
